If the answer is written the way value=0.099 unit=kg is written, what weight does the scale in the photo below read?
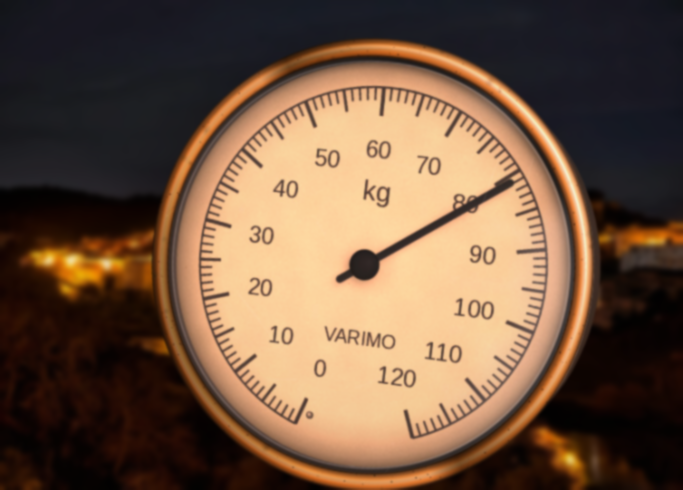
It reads value=81 unit=kg
